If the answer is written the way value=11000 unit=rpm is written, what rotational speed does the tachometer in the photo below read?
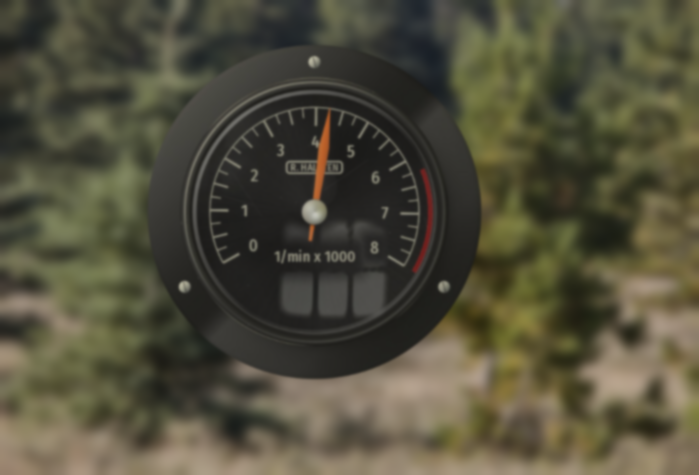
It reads value=4250 unit=rpm
